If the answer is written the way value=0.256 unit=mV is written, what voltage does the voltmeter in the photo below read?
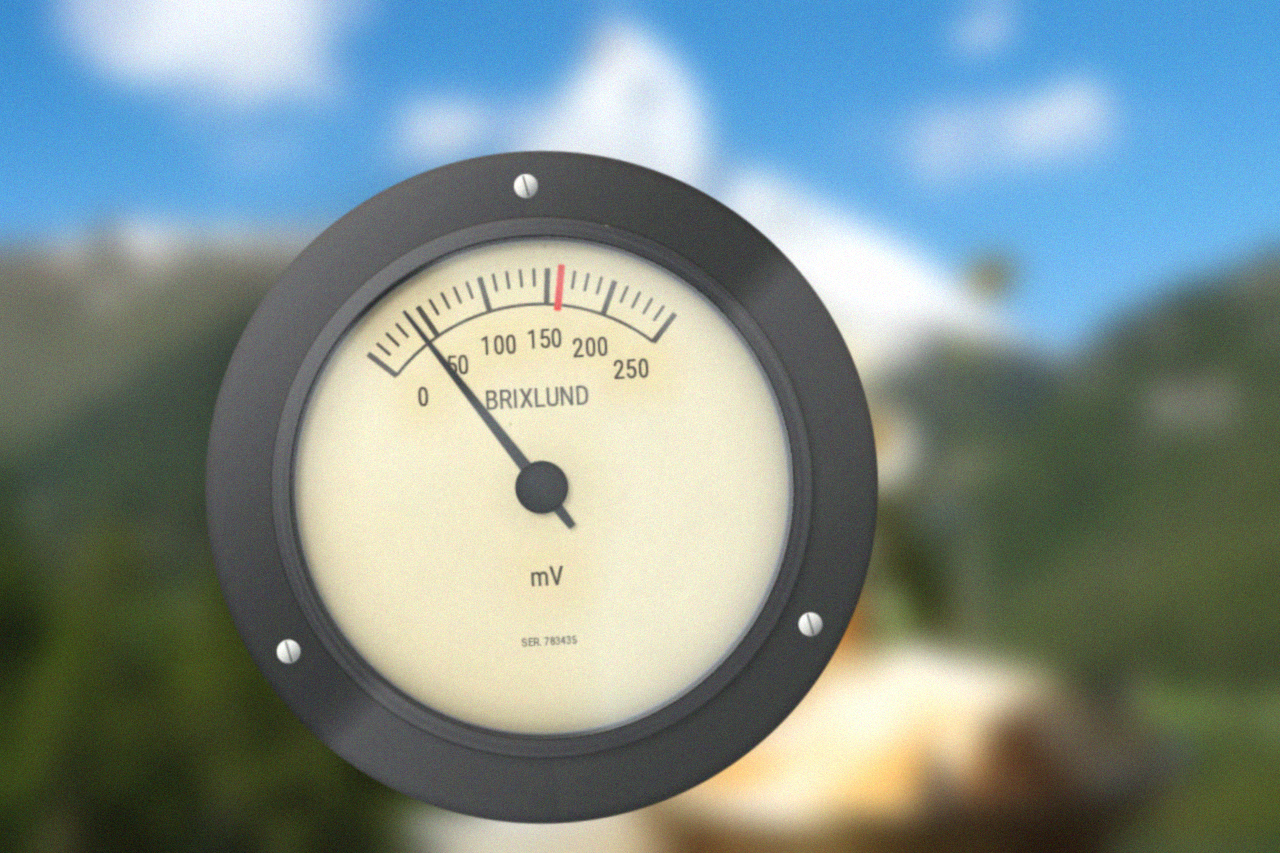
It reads value=40 unit=mV
